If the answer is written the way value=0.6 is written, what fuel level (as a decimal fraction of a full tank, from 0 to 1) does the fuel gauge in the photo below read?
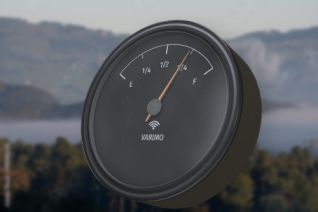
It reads value=0.75
